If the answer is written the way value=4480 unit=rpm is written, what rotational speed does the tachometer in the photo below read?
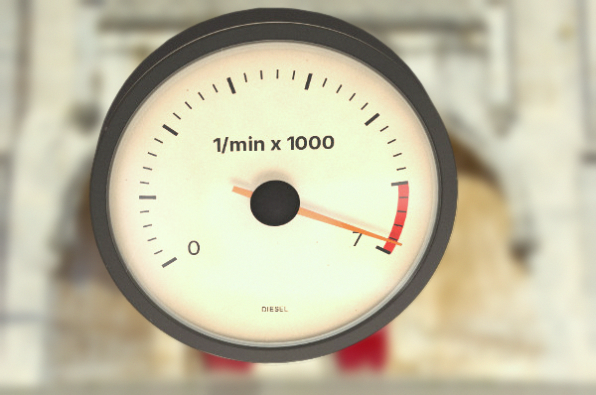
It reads value=6800 unit=rpm
